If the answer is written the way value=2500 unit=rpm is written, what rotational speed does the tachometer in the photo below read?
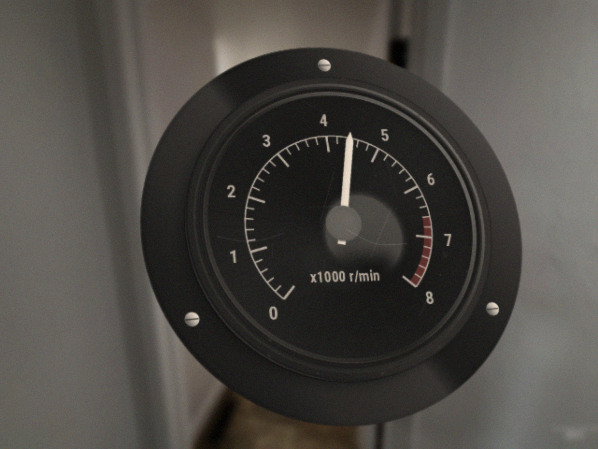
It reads value=4400 unit=rpm
